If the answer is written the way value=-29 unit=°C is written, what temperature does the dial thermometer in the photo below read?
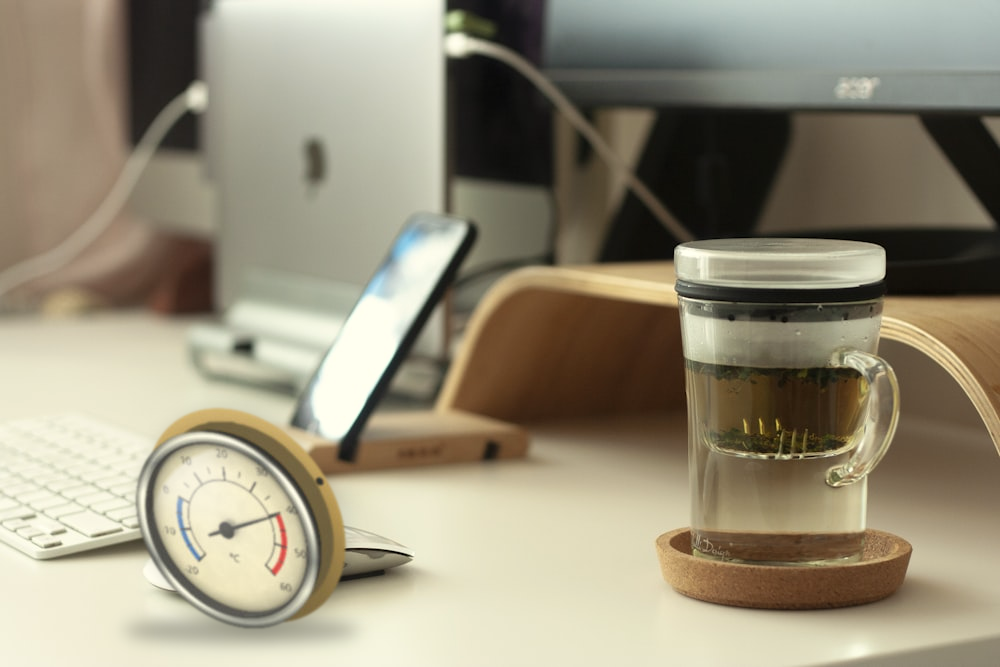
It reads value=40 unit=°C
